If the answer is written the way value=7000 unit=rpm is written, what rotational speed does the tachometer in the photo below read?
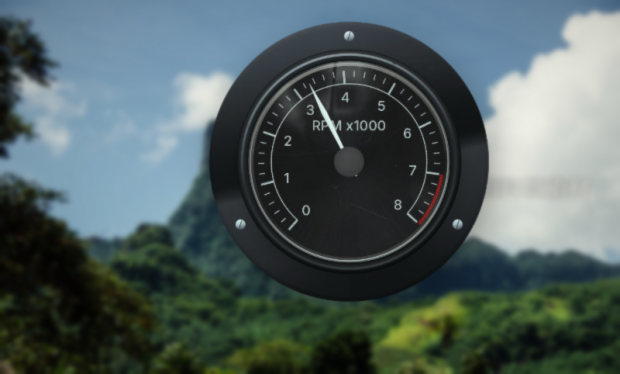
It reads value=3300 unit=rpm
